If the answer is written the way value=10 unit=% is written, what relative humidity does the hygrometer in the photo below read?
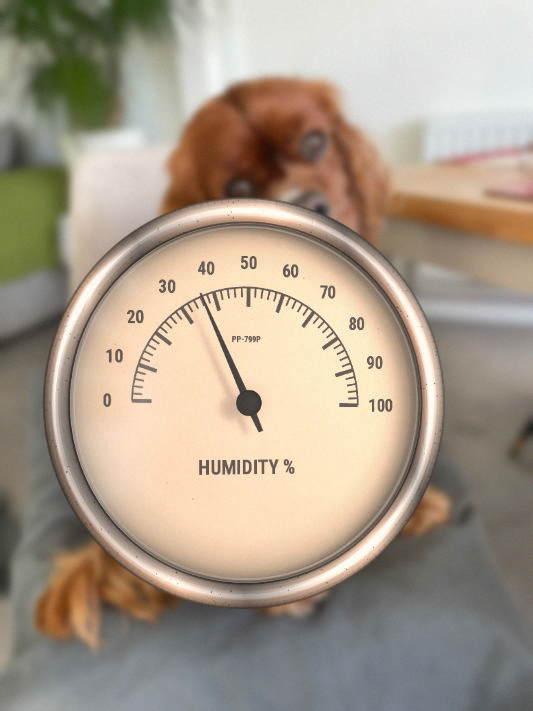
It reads value=36 unit=%
